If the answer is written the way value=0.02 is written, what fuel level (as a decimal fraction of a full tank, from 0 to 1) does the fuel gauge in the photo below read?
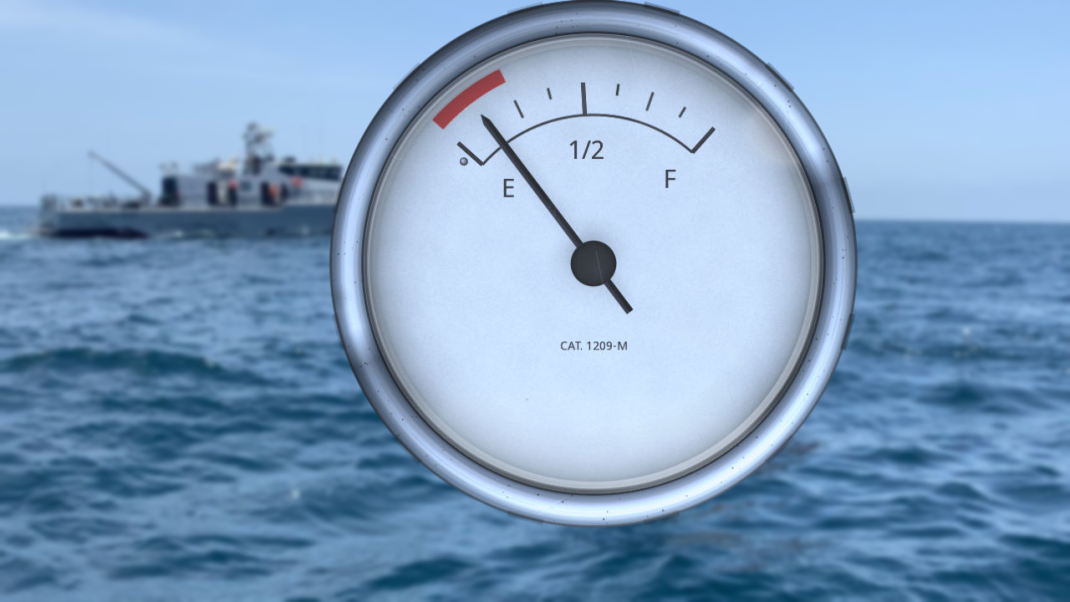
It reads value=0.125
